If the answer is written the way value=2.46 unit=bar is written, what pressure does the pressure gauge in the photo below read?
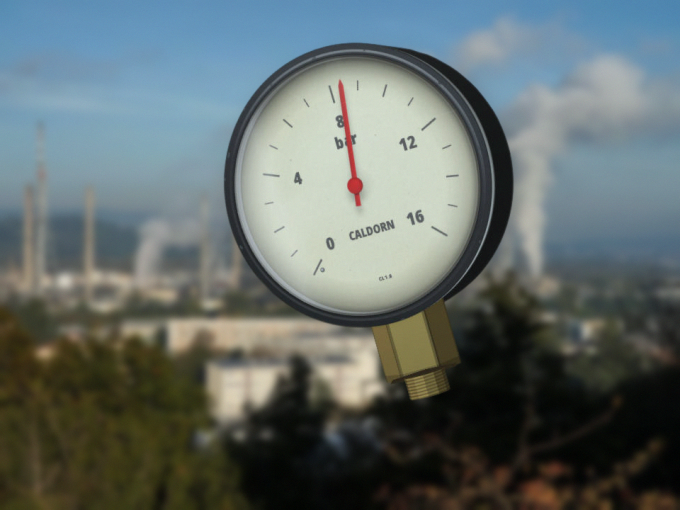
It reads value=8.5 unit=bar
